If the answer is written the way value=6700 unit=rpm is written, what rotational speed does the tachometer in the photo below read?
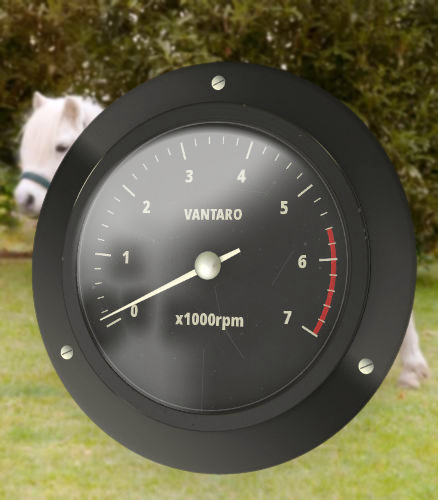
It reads value=100 unit=rpm
